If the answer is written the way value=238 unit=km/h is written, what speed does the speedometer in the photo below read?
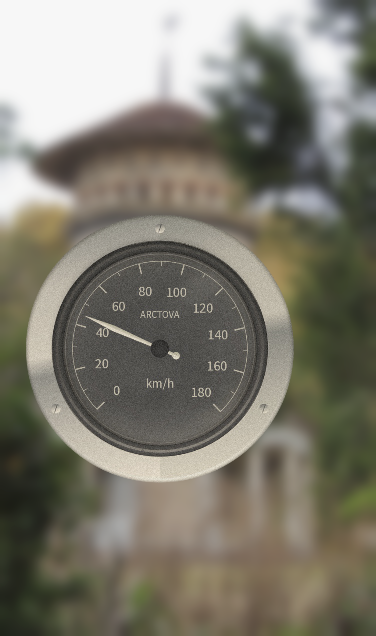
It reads value=45 unit=km/h
